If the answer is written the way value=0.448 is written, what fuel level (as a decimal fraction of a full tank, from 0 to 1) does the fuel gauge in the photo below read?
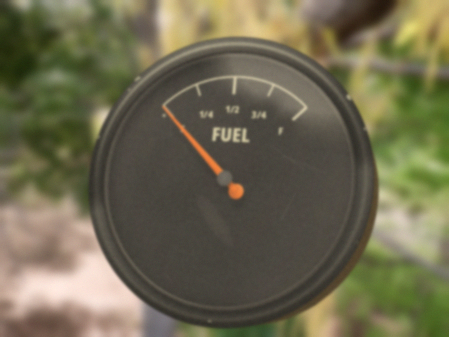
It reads value=0
